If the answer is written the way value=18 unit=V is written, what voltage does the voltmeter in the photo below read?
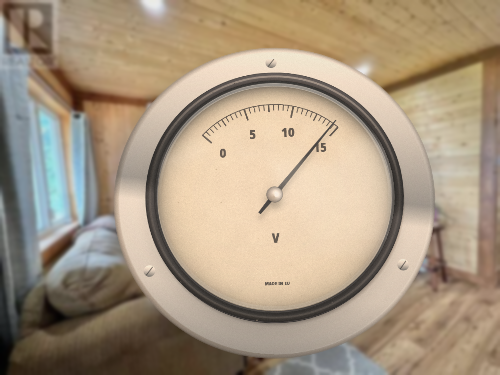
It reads value=14.5 unit=V
